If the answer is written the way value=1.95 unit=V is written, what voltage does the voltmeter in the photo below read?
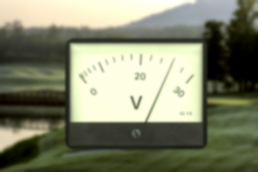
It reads value=26 unit=V
